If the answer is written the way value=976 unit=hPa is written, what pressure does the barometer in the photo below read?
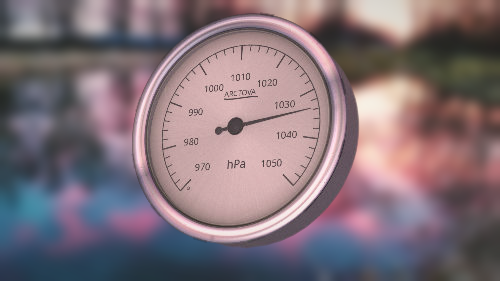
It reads value=1034 unit=hPa
